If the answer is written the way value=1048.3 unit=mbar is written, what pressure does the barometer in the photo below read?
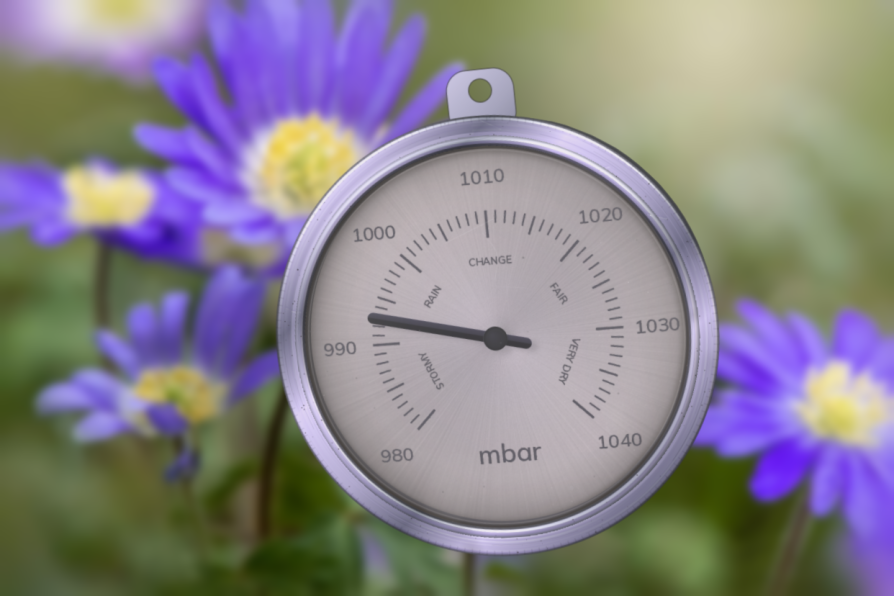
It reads value=993 unit=mbar
